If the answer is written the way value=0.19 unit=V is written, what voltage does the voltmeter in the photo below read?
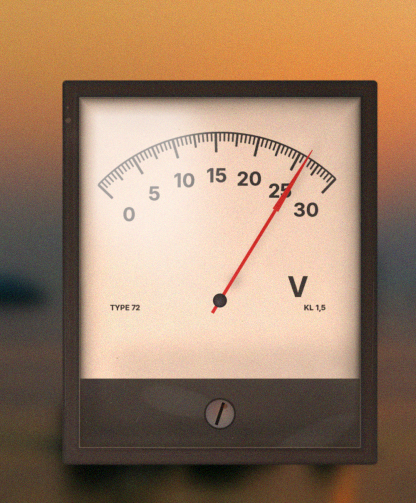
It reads value=26 unit=V
